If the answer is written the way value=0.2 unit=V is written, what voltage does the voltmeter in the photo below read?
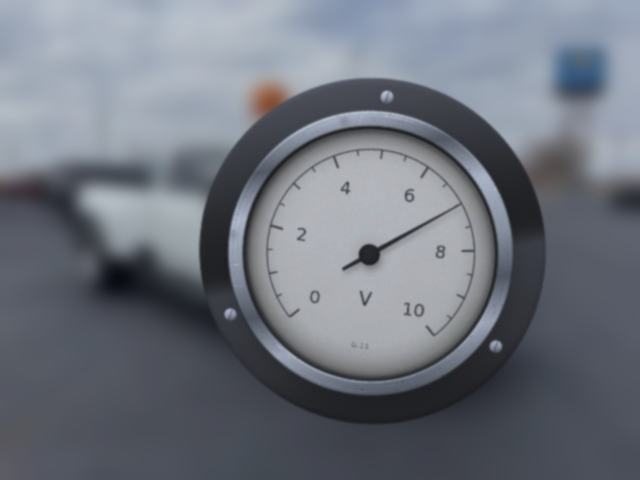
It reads value=7 unit=V
